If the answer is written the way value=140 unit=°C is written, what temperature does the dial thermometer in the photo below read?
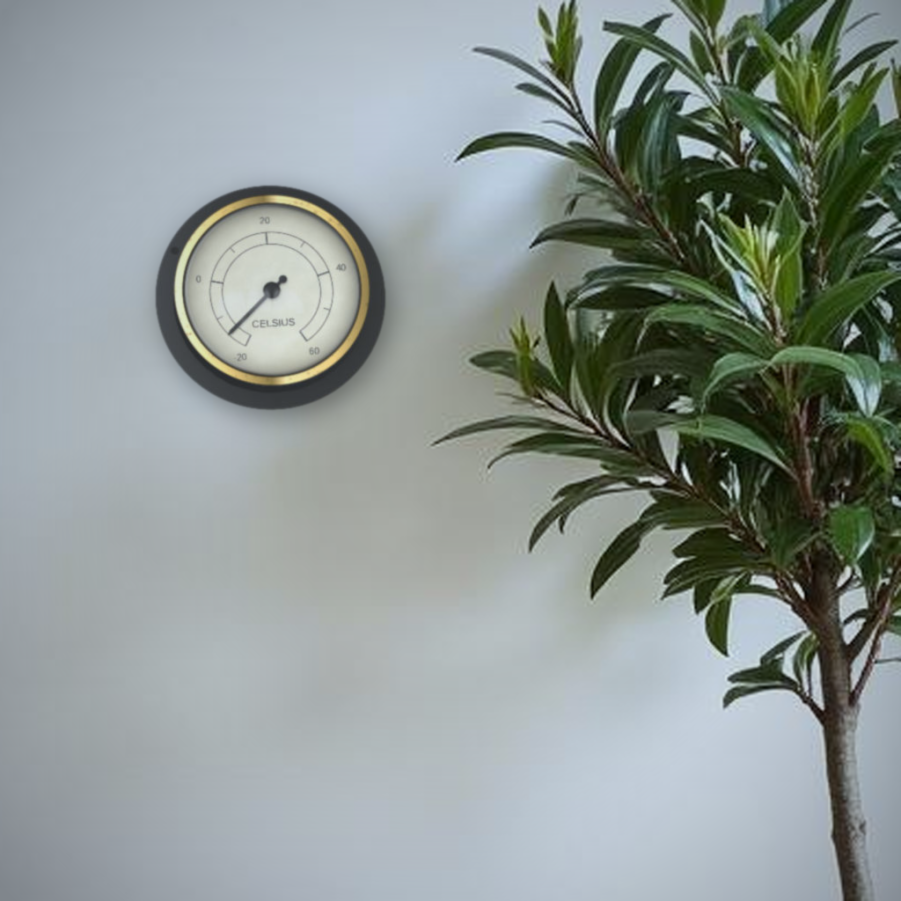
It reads value=-15 unit=°C
